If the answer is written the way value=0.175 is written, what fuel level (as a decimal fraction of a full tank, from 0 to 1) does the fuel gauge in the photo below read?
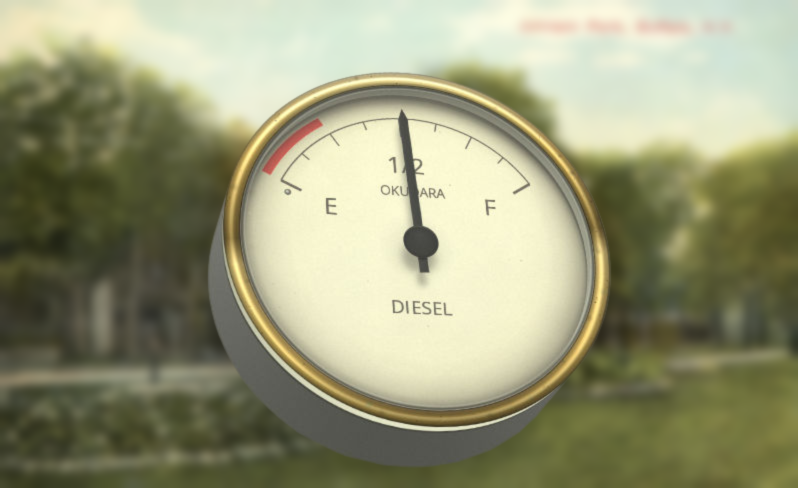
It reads value=0.5
